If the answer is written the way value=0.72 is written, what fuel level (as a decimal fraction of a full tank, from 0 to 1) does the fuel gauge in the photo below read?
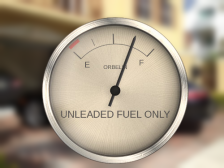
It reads value=0.75
